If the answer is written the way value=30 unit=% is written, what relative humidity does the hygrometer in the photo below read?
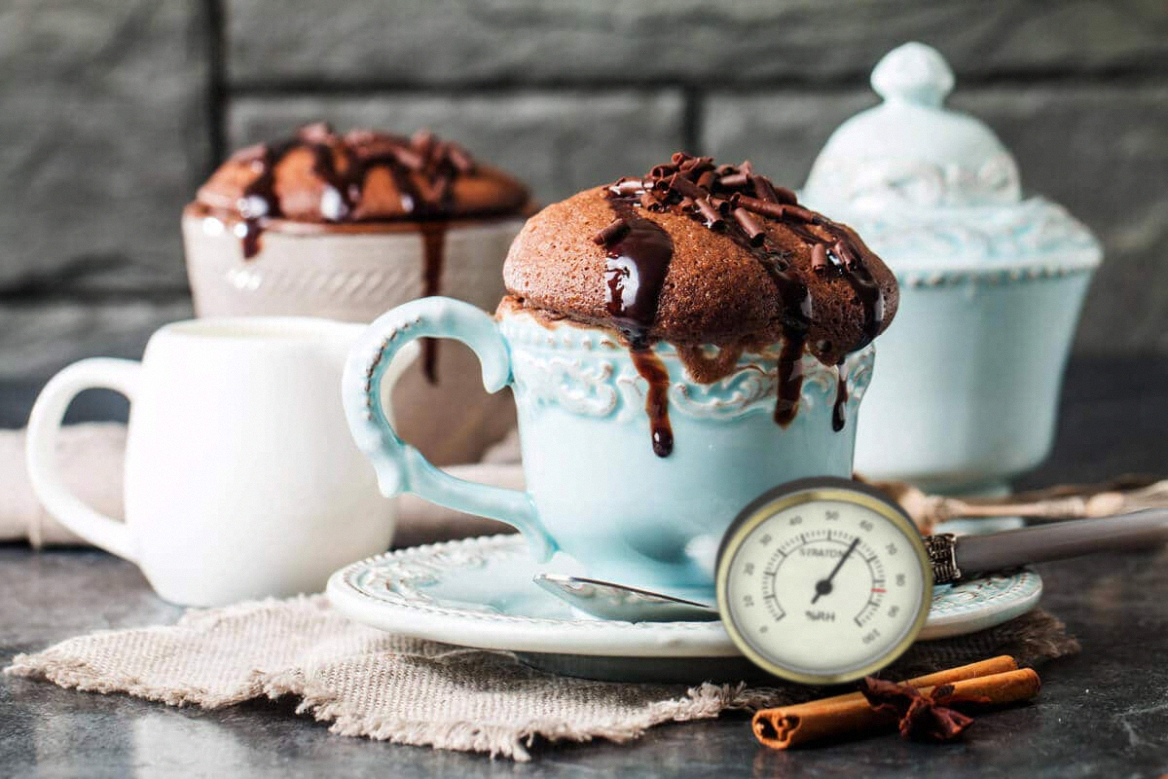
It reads value=60 unit=%
